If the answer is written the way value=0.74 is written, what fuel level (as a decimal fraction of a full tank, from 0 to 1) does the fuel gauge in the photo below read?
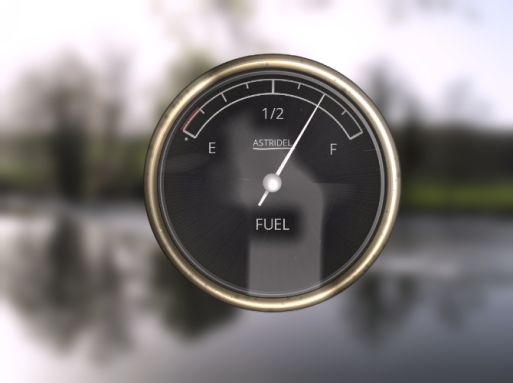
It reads value=0.75
